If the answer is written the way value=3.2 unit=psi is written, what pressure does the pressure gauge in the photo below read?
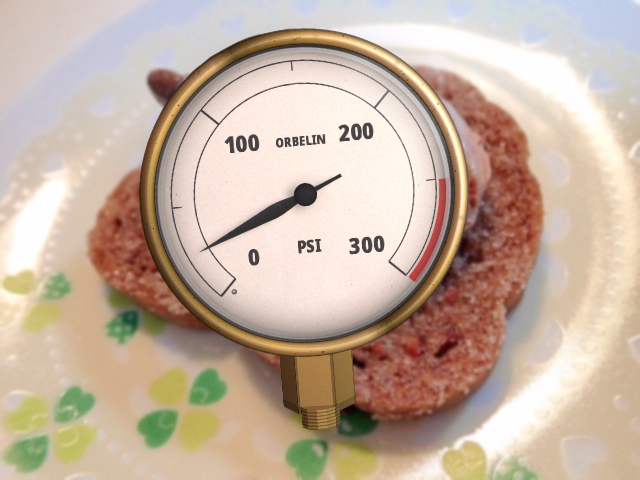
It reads value=25 unit=psi
